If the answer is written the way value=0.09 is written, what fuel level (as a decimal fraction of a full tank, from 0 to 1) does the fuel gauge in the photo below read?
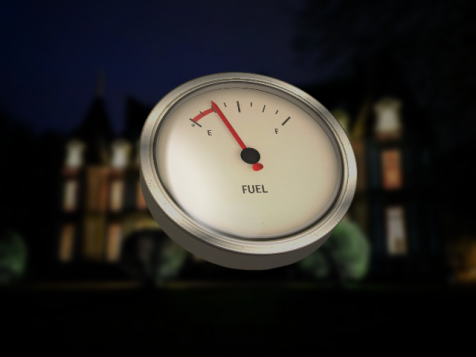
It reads value=0.25
